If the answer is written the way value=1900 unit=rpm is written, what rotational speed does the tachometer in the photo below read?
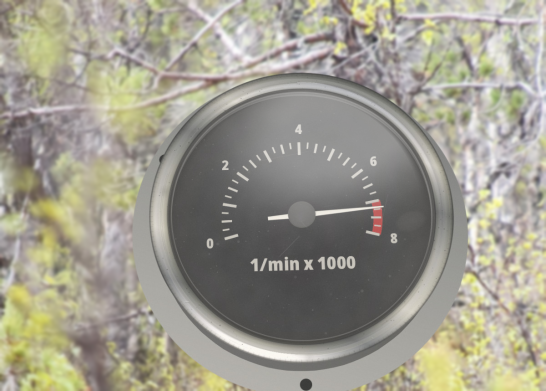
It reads value=7250 unit=rpm
